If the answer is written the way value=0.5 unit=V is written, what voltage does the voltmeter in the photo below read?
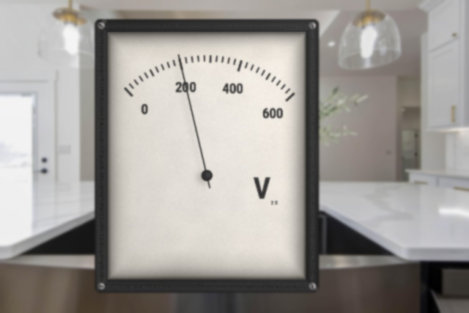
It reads value=200 unit=V
